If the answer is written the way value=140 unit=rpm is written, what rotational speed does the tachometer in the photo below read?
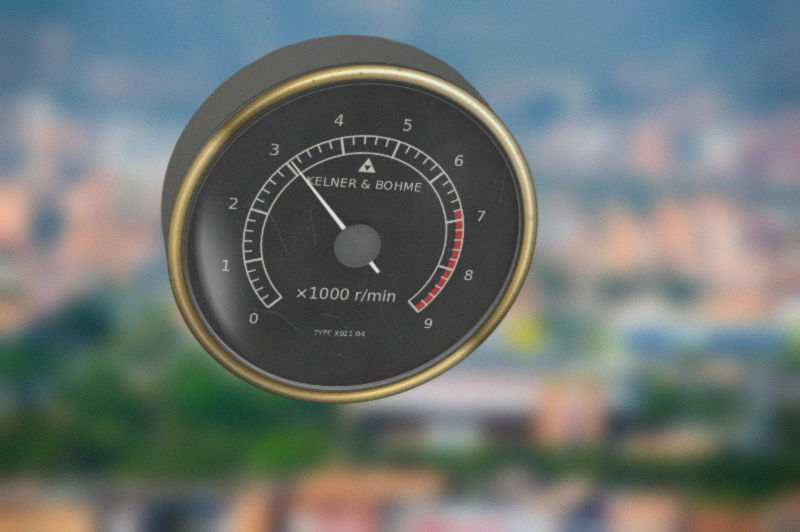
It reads value=3100 unit=rpm
